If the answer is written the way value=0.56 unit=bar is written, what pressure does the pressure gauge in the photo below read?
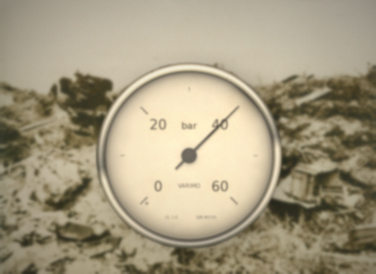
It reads value=40 unit=bar
